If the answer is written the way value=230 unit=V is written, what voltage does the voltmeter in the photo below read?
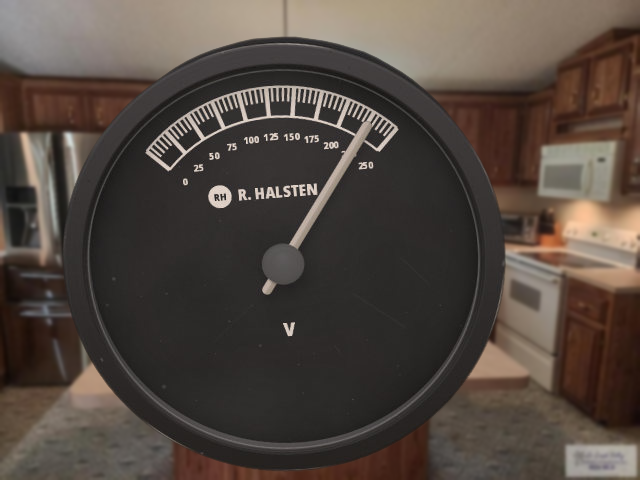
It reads value=225 unit=V
